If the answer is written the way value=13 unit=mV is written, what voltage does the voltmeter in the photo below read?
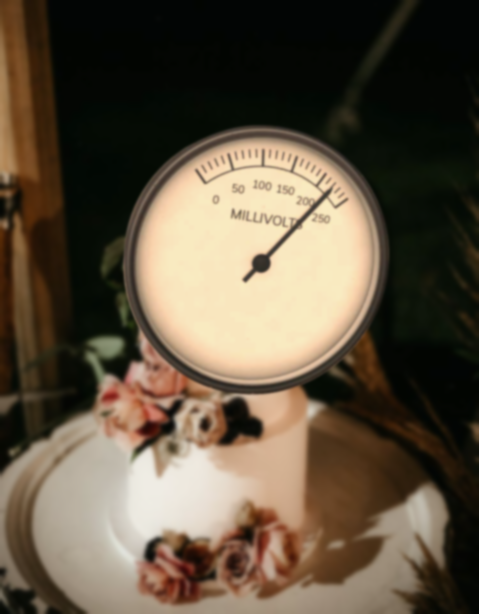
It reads value=220 unit=mV
